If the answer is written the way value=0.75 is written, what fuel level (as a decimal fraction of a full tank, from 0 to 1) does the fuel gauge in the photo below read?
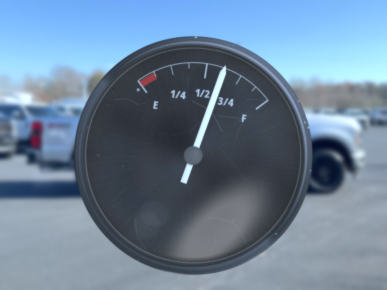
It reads value=0.625
